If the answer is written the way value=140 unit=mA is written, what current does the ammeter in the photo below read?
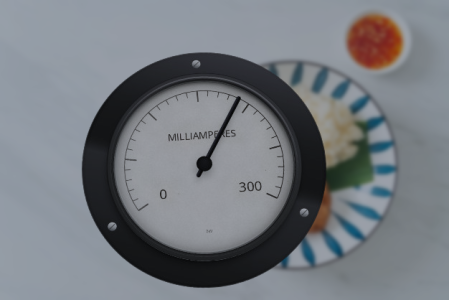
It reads value=190 unit=mA
